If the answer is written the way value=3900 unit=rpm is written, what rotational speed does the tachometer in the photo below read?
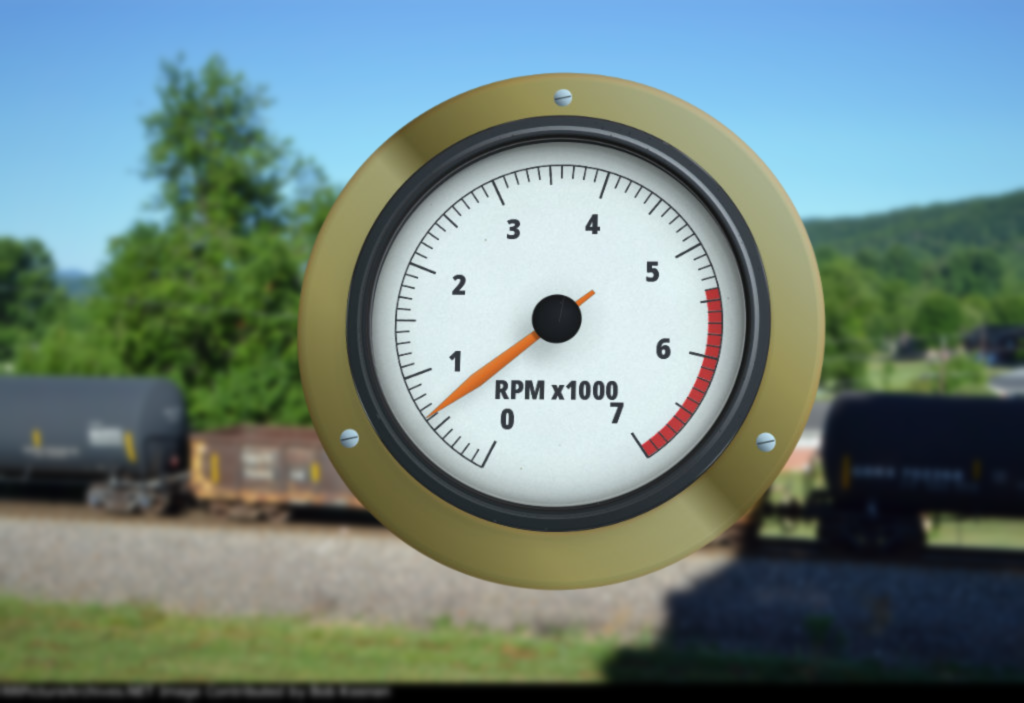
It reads value=600 unit=rpm
